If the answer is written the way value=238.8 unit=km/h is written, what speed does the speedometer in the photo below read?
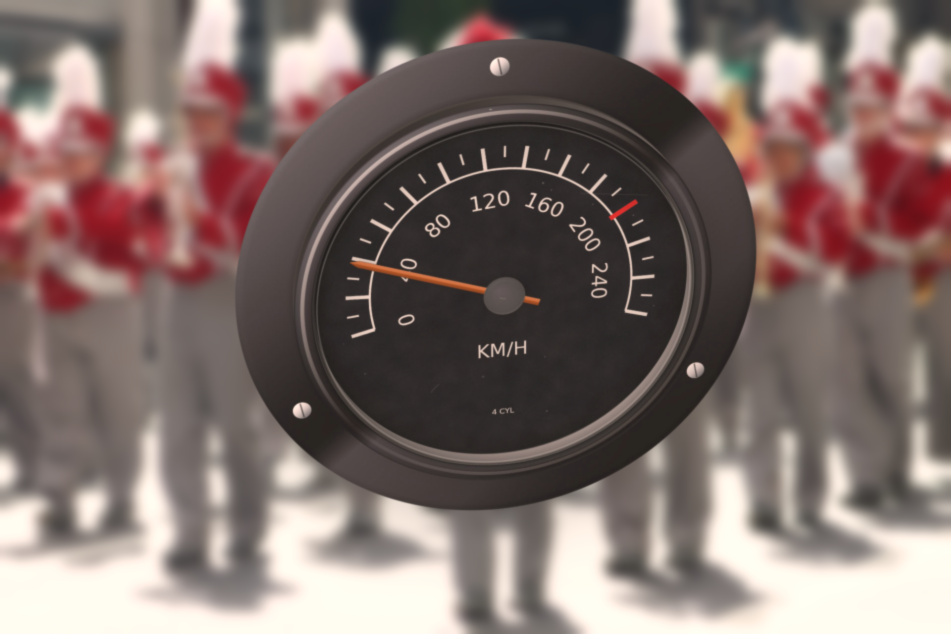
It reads value=40 unit=km/h
